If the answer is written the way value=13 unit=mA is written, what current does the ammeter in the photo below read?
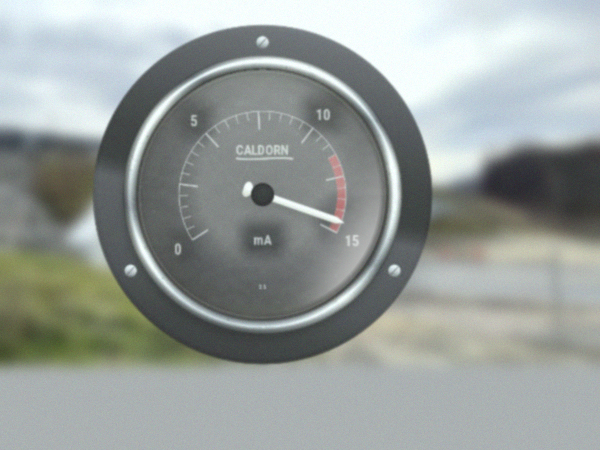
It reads value=14.5 unit=mA
